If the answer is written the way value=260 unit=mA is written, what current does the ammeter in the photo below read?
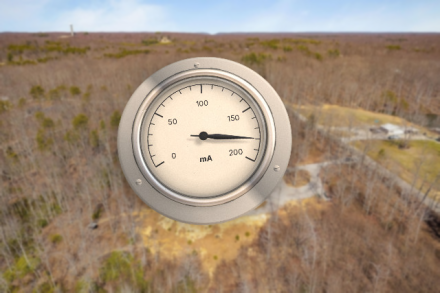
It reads value=180 unit=mA
